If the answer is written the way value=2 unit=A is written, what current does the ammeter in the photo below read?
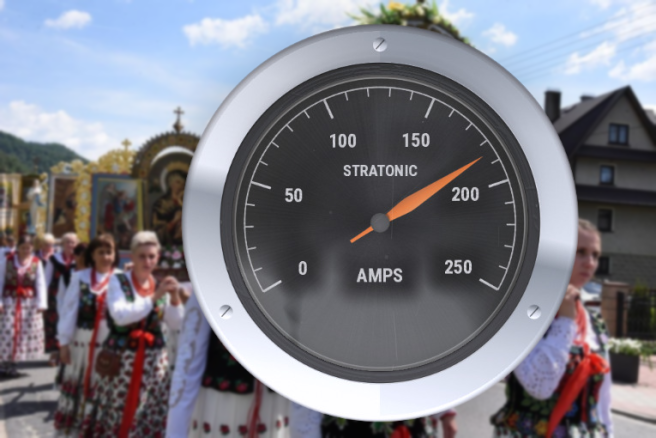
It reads value=185 unit=A
